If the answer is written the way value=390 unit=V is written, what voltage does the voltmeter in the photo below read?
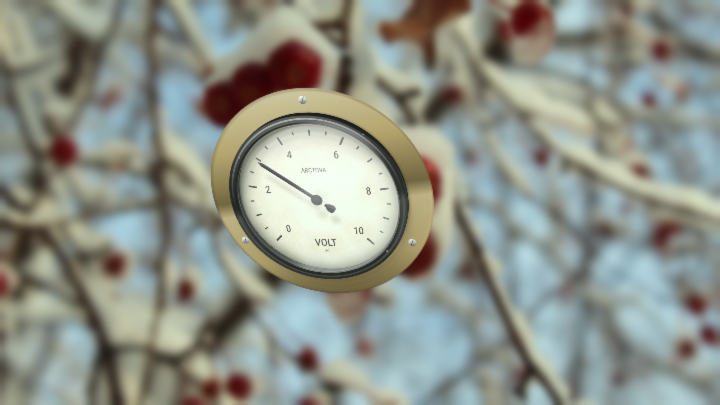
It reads value=3 unit=V
